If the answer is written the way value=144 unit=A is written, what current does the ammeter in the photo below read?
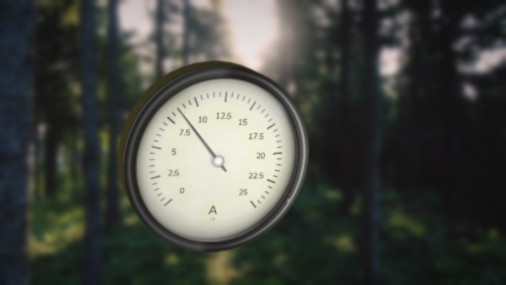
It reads value=8.5 unit=A
